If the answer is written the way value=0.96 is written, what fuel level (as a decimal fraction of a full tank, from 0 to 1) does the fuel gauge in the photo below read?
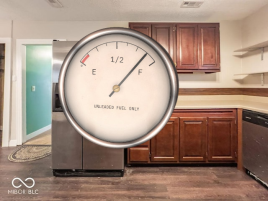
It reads value=0.875
